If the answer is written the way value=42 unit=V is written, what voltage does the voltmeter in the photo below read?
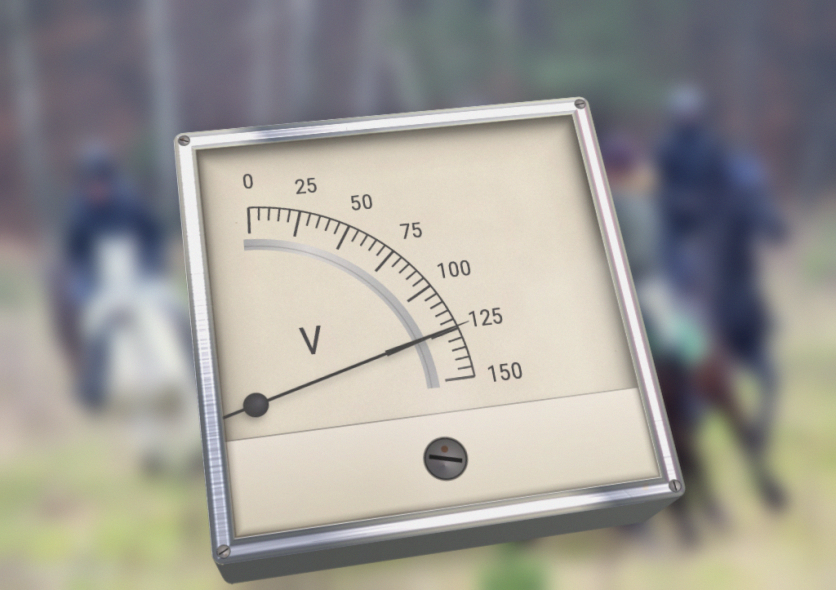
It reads value=125 unit=V
